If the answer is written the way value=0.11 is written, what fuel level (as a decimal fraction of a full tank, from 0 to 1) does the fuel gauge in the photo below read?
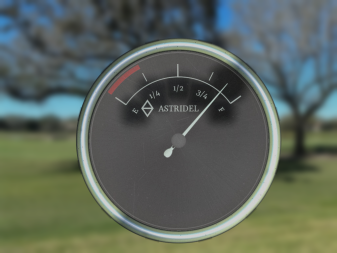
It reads value=0.875
